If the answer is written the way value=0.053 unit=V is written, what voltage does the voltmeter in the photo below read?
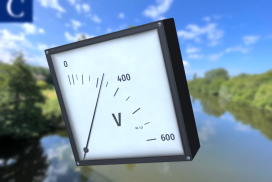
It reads value=325 unit=V
